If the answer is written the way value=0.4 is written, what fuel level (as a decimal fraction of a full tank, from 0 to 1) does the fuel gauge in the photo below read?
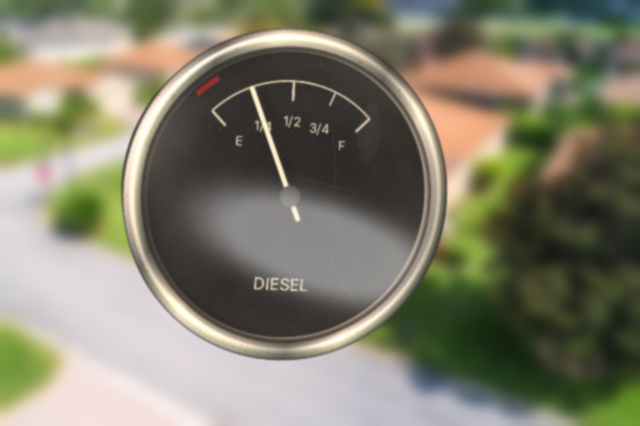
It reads value=0.25
